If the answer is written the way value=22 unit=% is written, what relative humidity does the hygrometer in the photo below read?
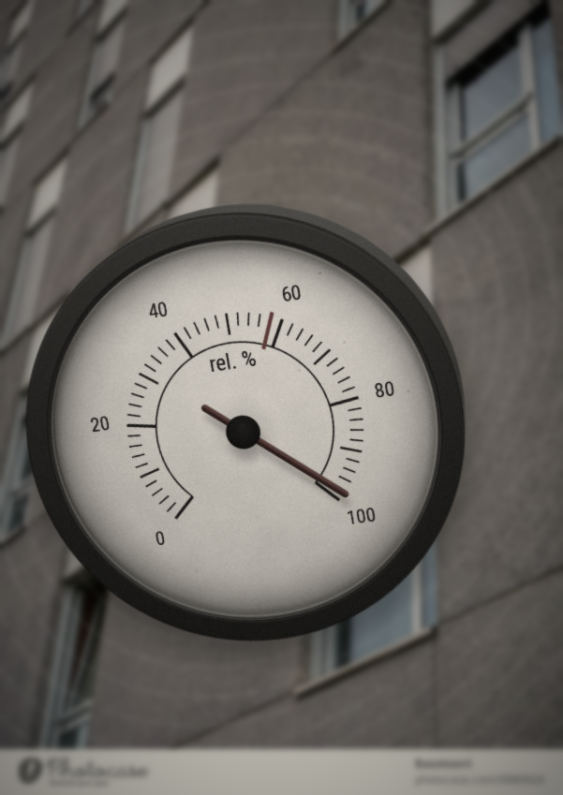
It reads value=98 unit=%
